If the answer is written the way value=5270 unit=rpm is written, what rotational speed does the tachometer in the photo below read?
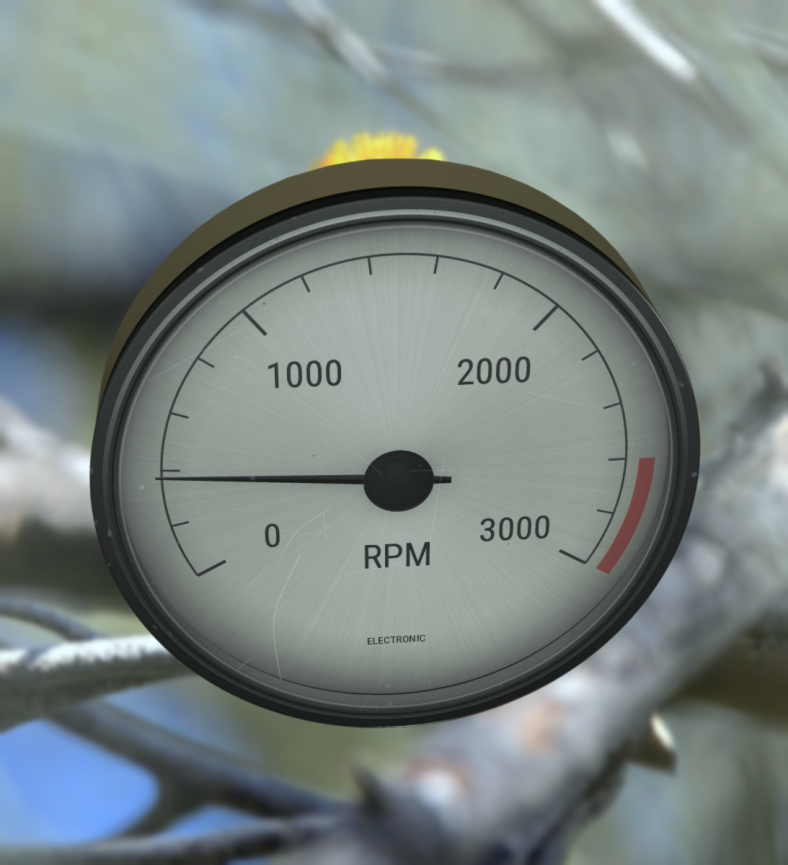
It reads value=400 unit=rpm
